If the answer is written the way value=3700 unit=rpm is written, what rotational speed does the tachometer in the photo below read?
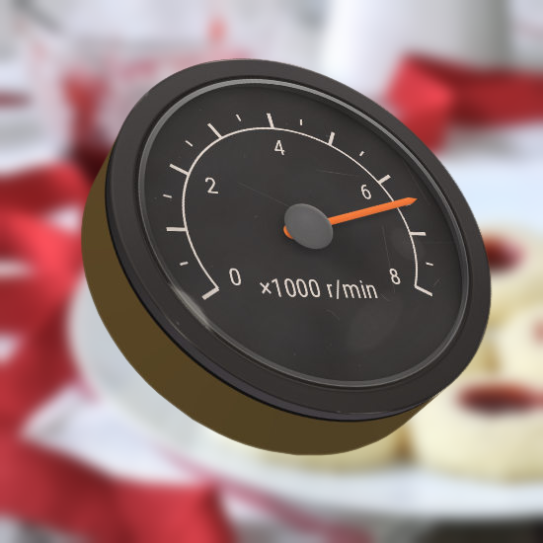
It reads value=6500 unit=rpm
